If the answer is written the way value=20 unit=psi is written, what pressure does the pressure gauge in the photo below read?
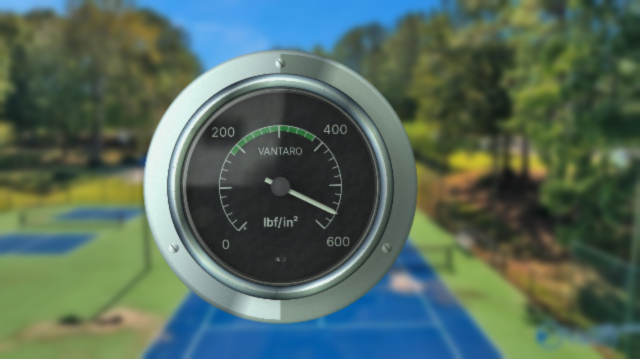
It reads value=560 unit=psi
